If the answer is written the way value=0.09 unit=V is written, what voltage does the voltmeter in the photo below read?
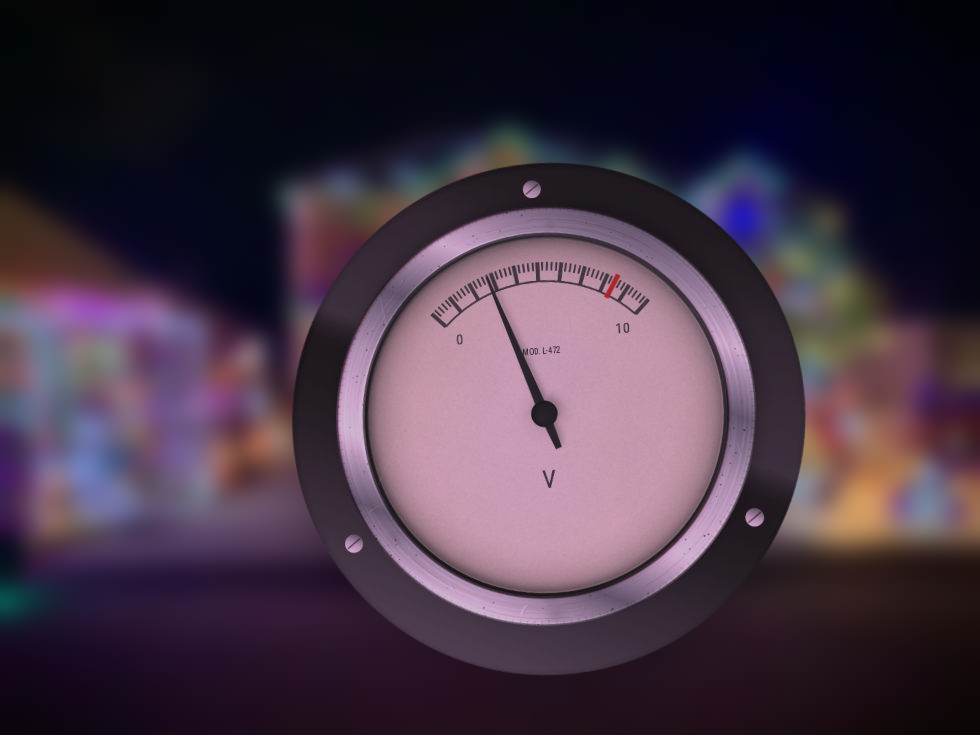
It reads value=2.8 unit=V
